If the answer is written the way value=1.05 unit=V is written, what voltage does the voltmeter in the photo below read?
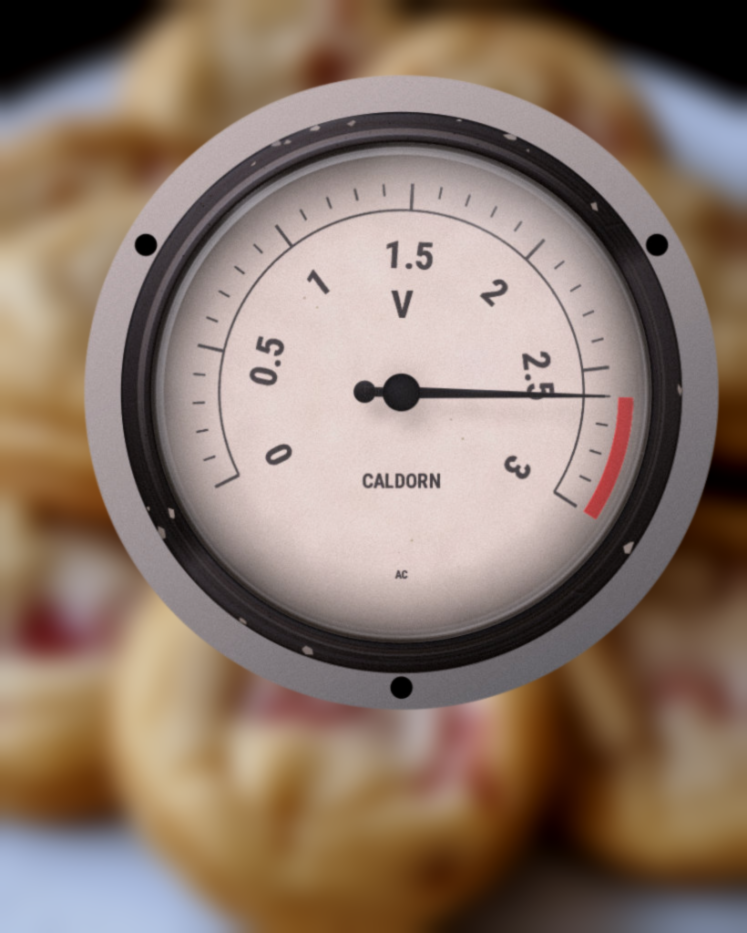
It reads value=2.6 unit=V
